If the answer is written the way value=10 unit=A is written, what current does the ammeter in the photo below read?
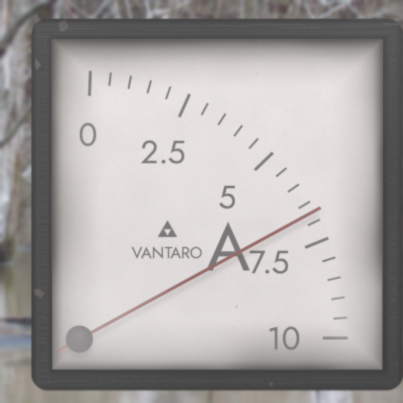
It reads value=6.75 unit=A
